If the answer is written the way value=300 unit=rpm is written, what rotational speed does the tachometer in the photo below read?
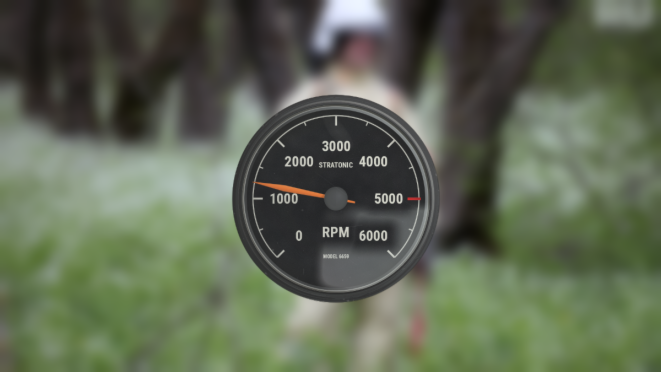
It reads value=1250 unit=rpm
